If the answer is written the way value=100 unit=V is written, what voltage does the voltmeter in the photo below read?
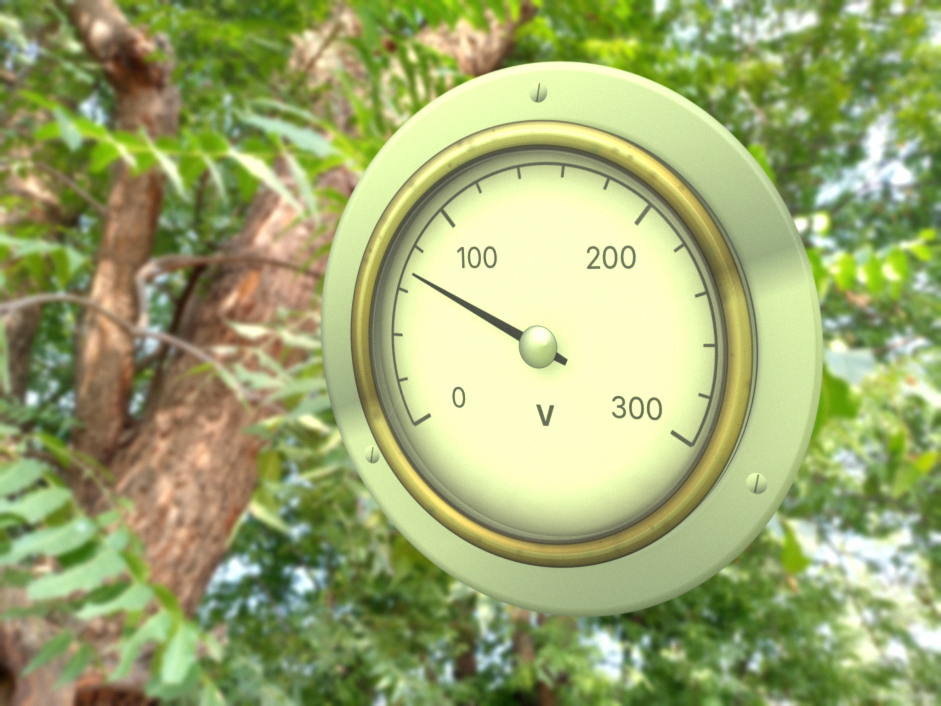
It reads value=70 unit=V
